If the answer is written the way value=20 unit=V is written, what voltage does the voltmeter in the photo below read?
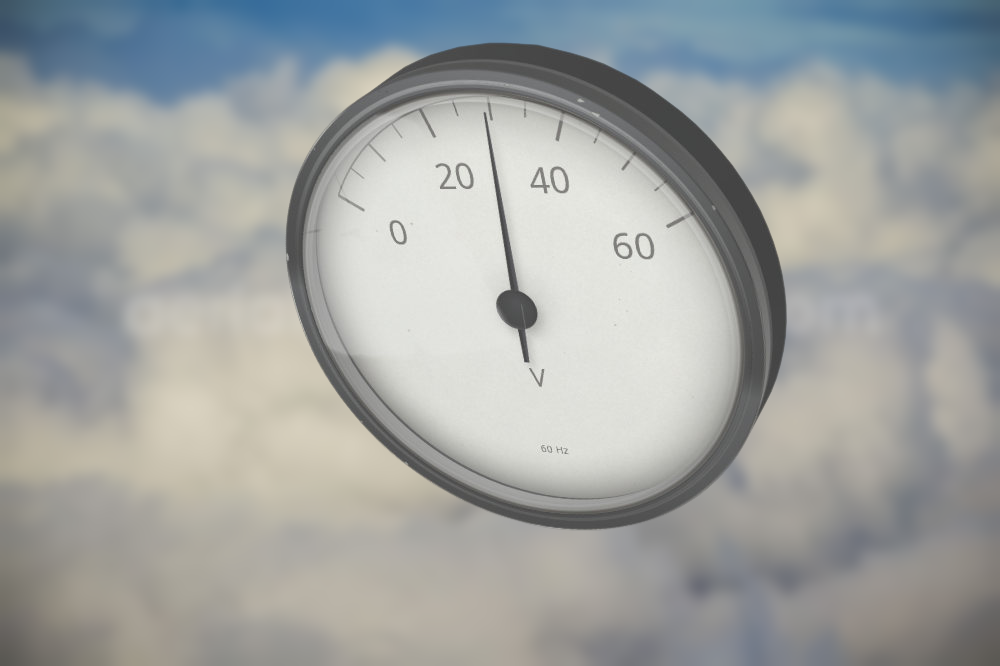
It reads value=30 unit=V
